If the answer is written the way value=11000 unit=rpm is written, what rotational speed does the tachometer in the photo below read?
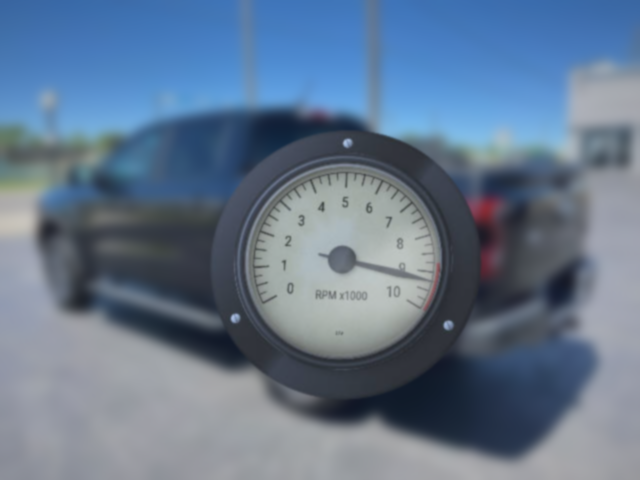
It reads value=9250 unit=rpm
